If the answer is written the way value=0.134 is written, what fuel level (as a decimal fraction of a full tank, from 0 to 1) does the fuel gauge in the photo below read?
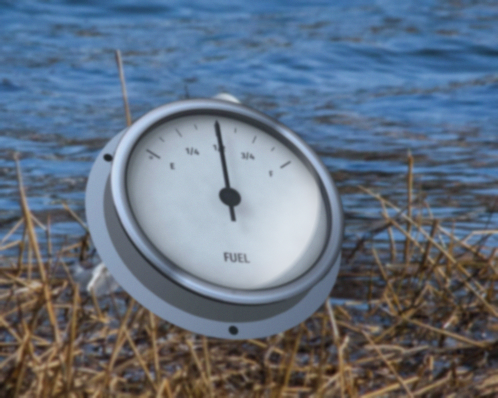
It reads value=0.5
